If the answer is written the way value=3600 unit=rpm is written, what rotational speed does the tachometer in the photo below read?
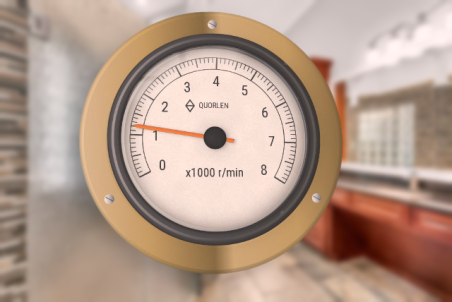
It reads value=1200 unit=rpm
